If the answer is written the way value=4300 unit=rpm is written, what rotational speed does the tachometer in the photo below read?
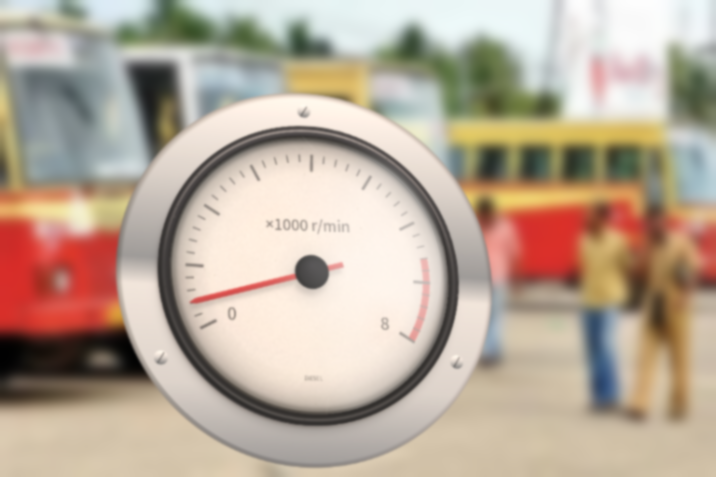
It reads value=400 unit=rpm
